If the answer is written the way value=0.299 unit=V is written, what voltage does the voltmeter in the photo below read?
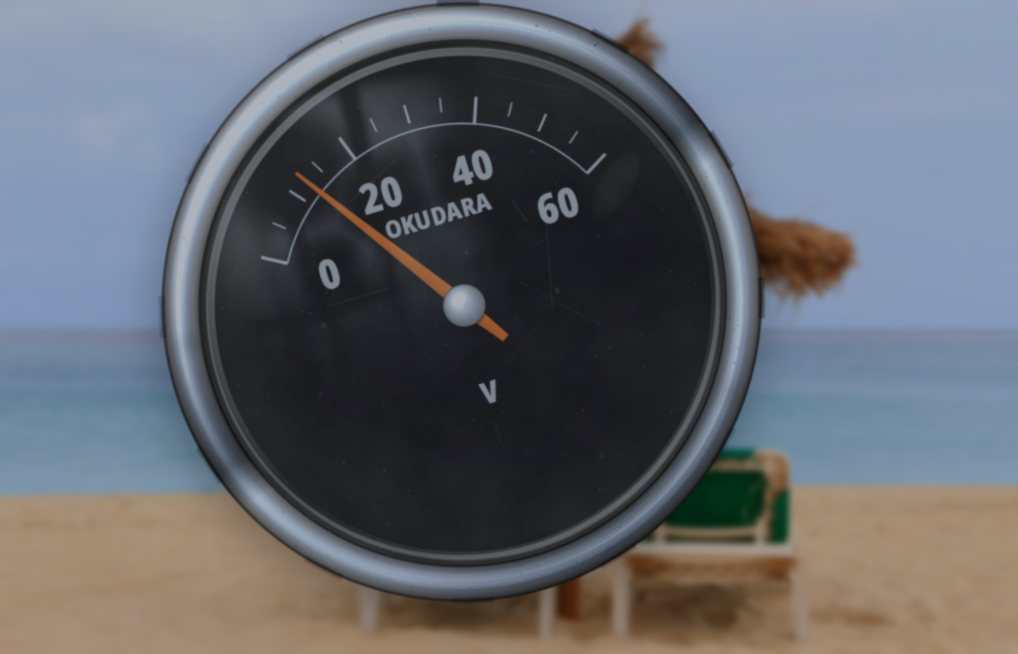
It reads value=12.5 unit=V
